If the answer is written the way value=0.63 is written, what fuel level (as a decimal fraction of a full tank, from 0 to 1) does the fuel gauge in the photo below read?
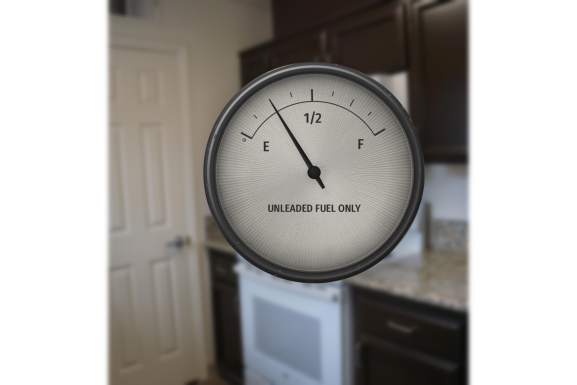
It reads value=0.25
